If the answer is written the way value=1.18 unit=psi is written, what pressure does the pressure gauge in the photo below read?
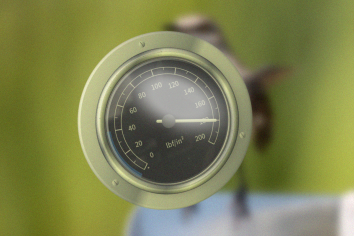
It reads value=180 unit=psi
